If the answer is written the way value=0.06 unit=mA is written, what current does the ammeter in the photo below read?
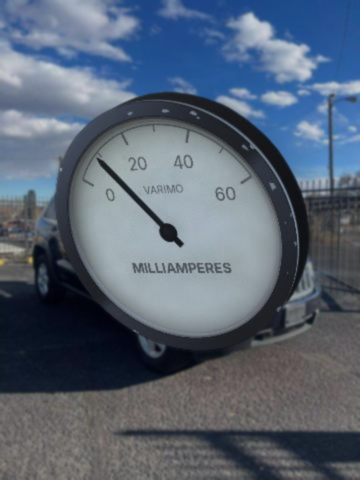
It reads value=10 unit=mA
